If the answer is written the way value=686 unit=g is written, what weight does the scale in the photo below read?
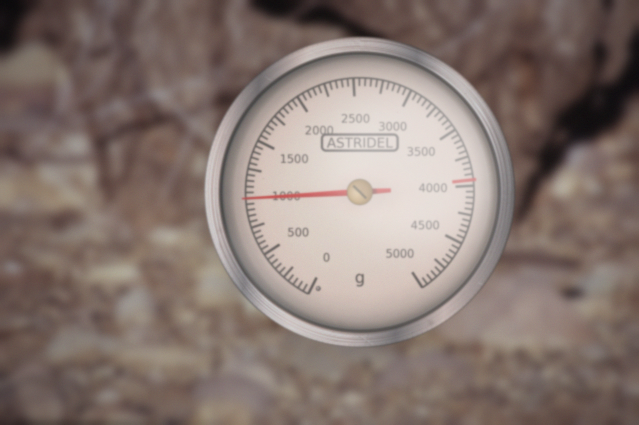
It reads value=1000 unit=g
